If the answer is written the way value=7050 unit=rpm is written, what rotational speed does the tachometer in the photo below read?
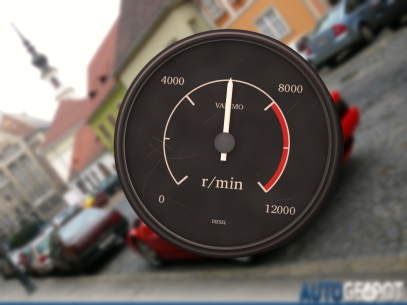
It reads value=6000 unit=rpm
